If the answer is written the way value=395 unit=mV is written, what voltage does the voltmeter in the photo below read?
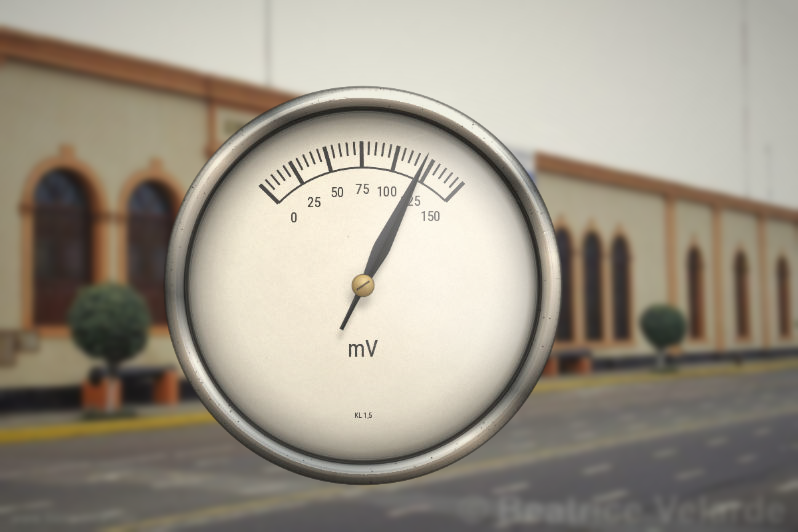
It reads value=120 unit=mV
